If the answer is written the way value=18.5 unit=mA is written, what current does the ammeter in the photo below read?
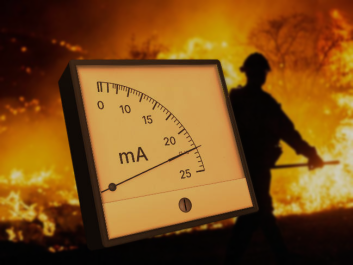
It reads value=22.5 unit=mA
